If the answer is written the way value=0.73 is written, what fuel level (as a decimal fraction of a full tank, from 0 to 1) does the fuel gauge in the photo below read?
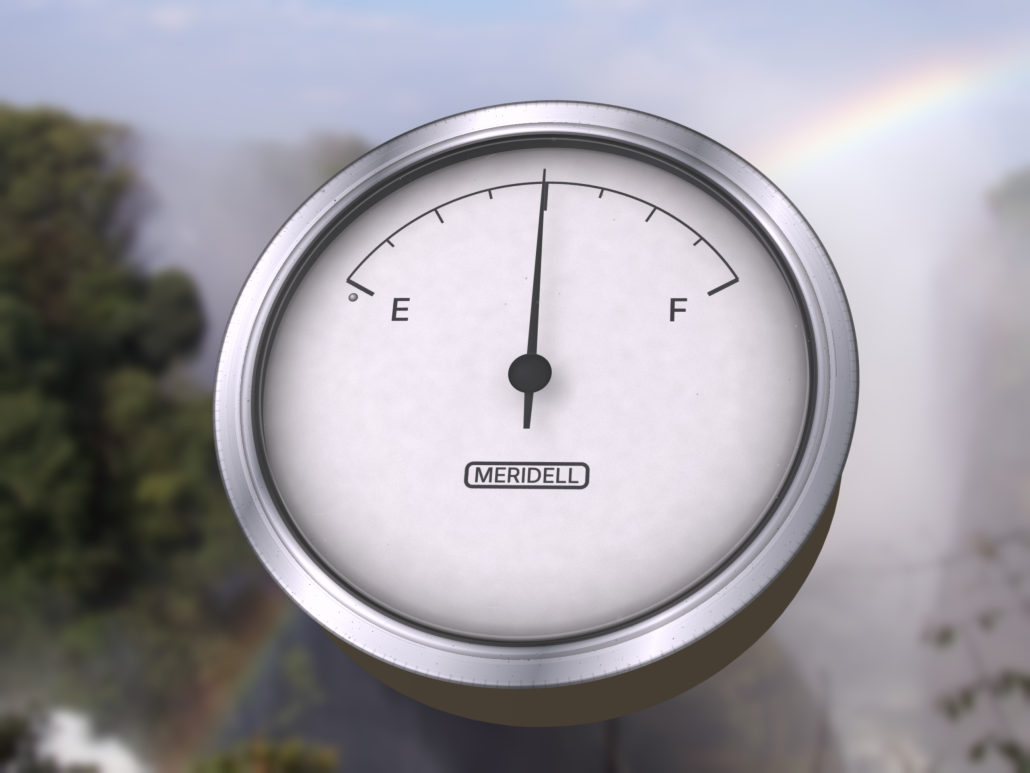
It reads value=0.5
